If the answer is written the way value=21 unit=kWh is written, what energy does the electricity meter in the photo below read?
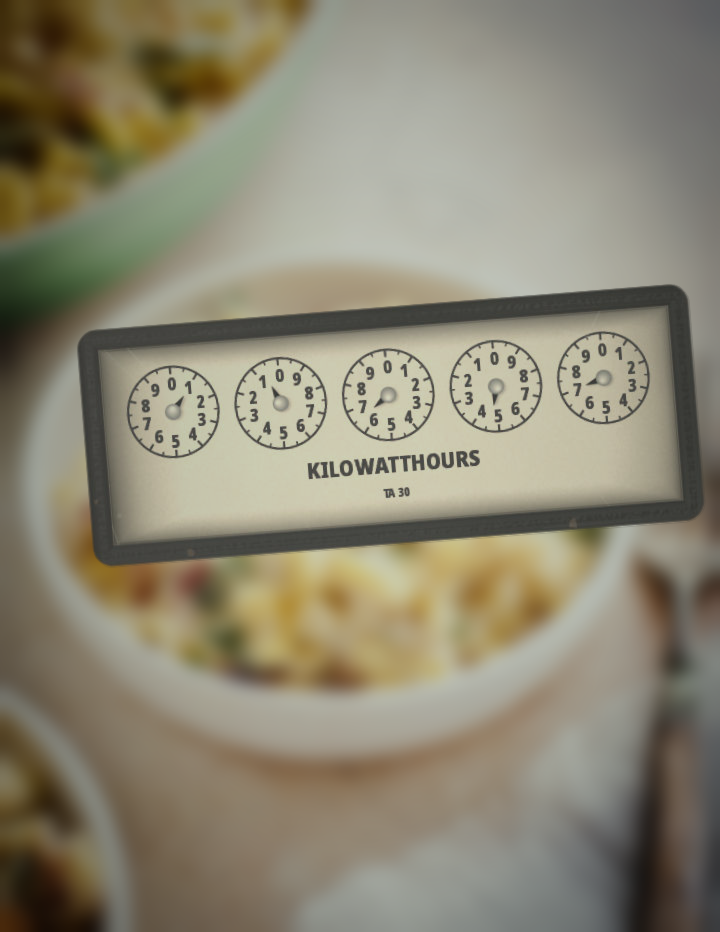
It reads value=10647 unit=kWh
